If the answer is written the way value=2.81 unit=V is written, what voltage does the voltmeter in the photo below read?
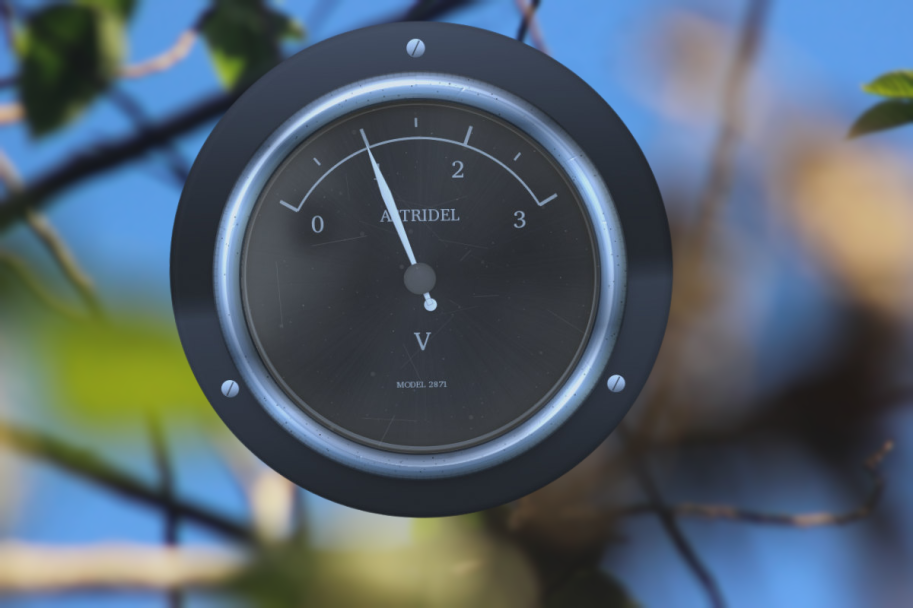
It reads value=1 unit=V
